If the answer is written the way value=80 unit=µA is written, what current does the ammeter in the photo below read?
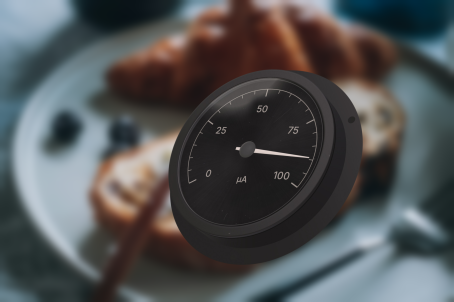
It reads value=90 unit=µA
